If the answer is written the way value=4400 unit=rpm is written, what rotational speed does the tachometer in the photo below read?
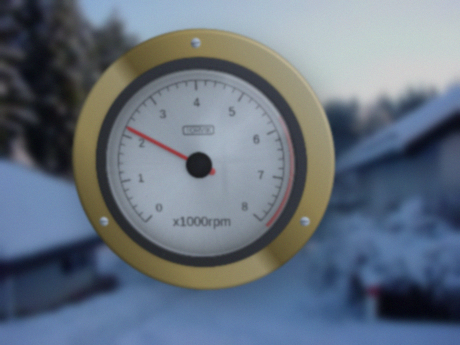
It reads value=2200 unit=rpm
